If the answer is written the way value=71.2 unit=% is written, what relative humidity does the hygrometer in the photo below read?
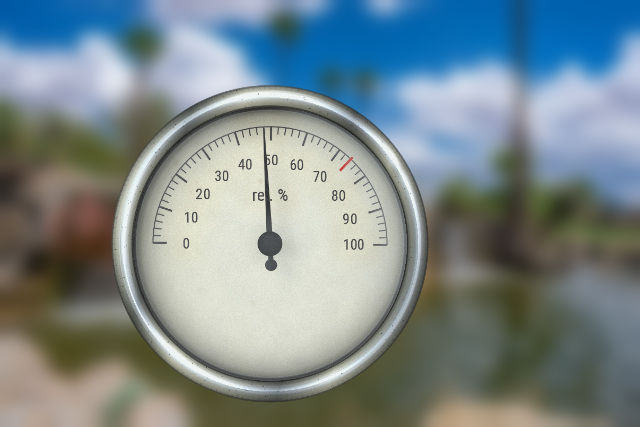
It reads value=48 unit=%
